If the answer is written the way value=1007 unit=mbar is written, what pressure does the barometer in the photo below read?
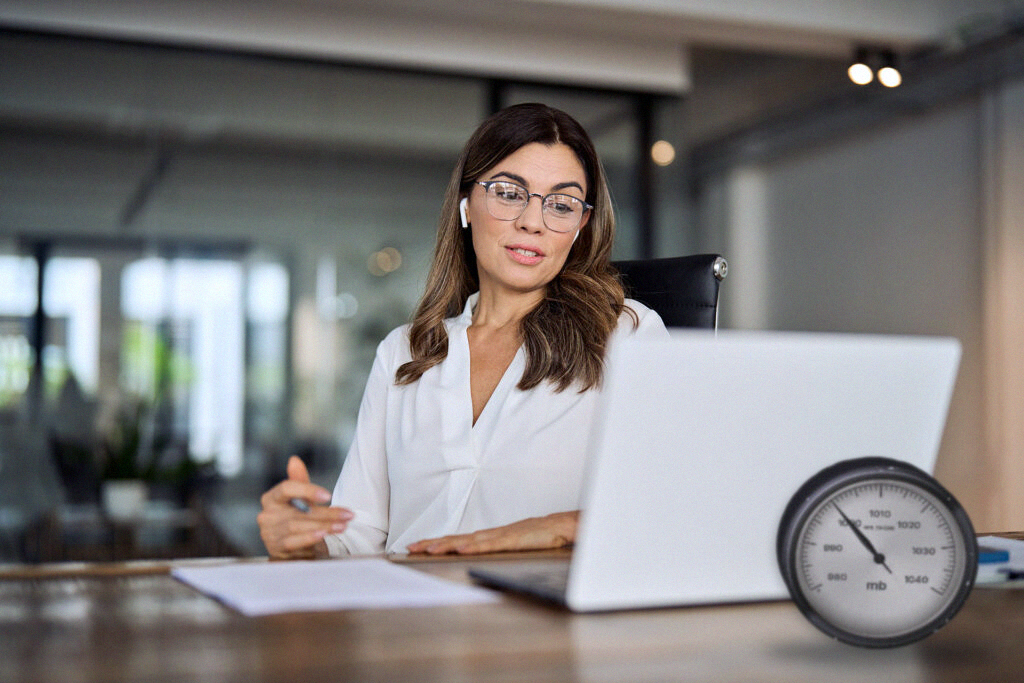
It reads value=1000 unit=mbar
